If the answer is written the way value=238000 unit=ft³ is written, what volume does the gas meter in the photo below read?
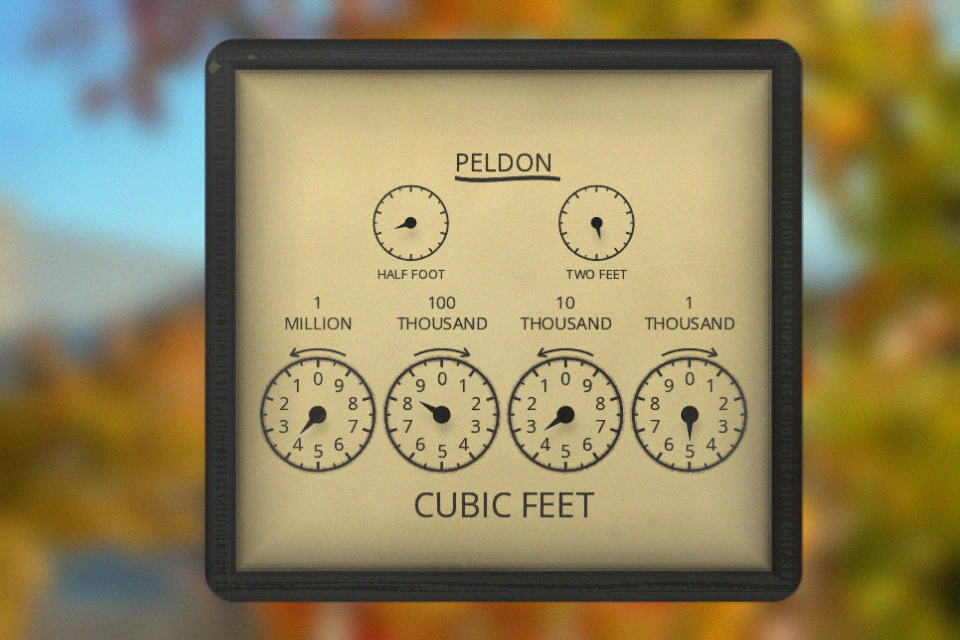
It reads value=383500 unit=ft³
